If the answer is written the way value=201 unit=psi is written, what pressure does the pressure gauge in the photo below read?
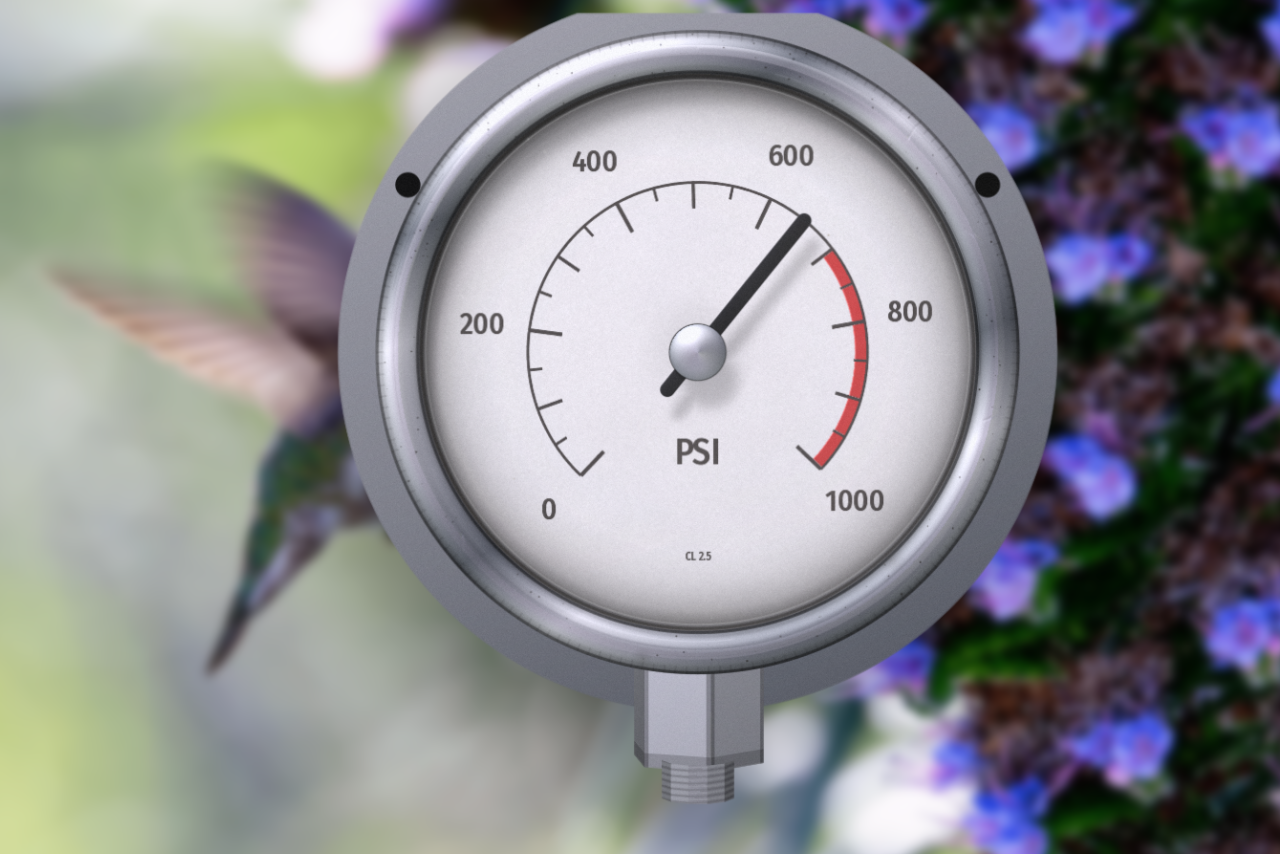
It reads value=650 unit=psi
